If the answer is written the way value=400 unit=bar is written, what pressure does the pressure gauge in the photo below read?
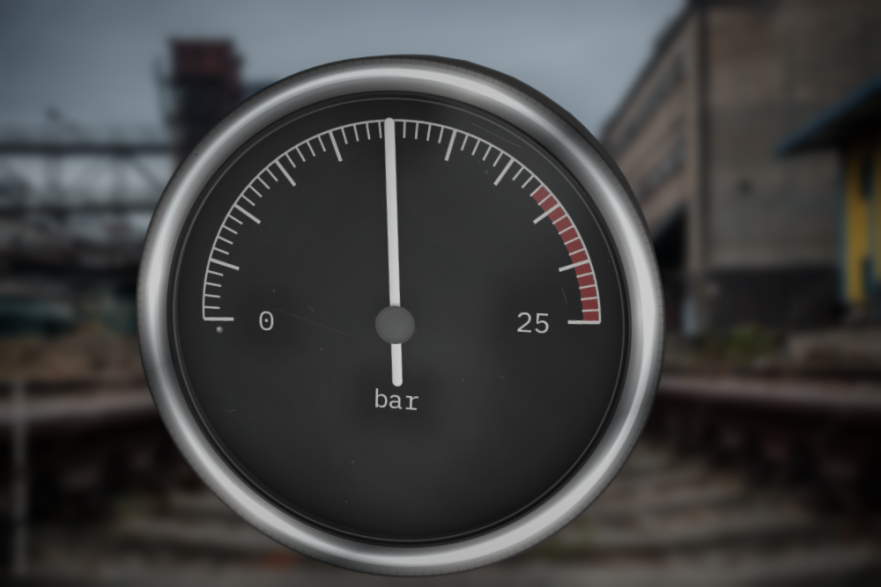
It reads value=12.5 unit=bar
